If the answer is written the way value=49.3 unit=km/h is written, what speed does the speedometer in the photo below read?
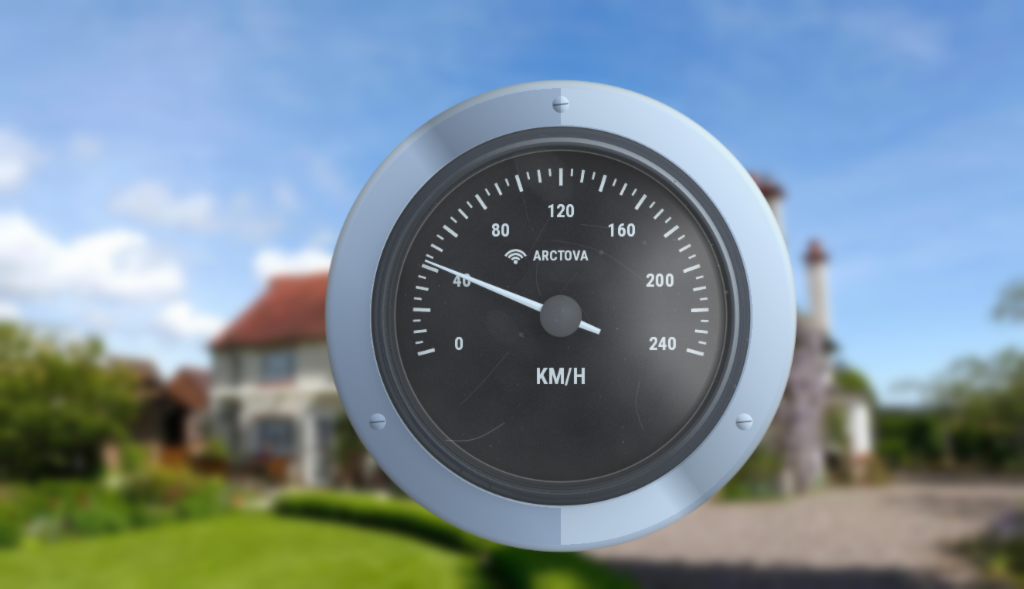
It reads value=42.5 unit=km/h
